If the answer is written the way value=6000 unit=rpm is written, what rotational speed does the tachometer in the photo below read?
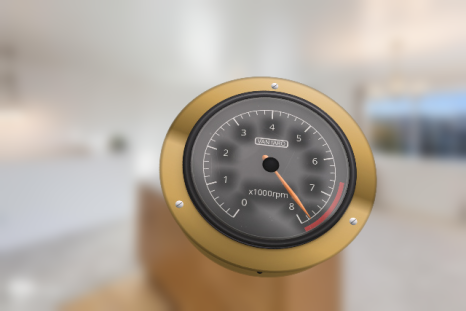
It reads value=7800 unit=rpm
